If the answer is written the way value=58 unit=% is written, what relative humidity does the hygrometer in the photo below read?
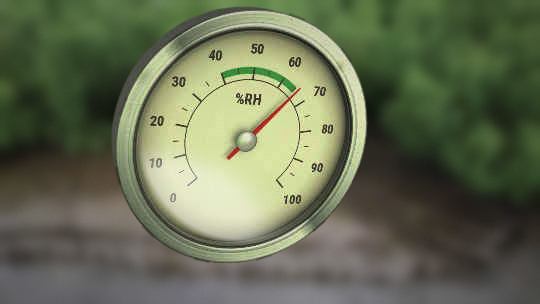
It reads value=65 unit=%
